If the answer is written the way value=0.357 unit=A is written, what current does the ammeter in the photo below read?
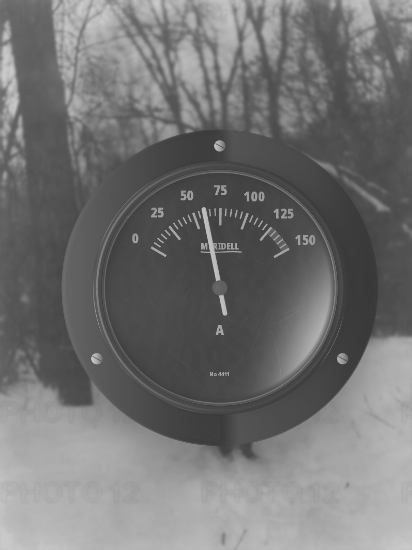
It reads value=60 unit=A
